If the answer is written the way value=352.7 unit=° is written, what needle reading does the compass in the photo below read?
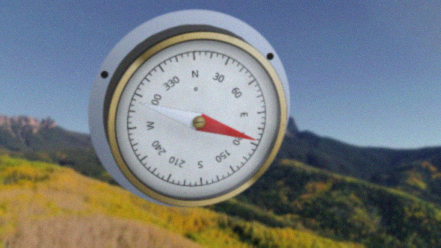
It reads value=115 unit=°
